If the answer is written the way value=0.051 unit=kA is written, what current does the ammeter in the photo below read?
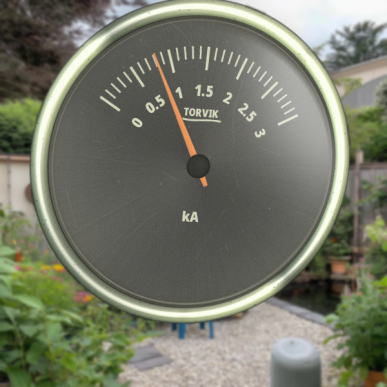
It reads value=0.8 unit=kA
